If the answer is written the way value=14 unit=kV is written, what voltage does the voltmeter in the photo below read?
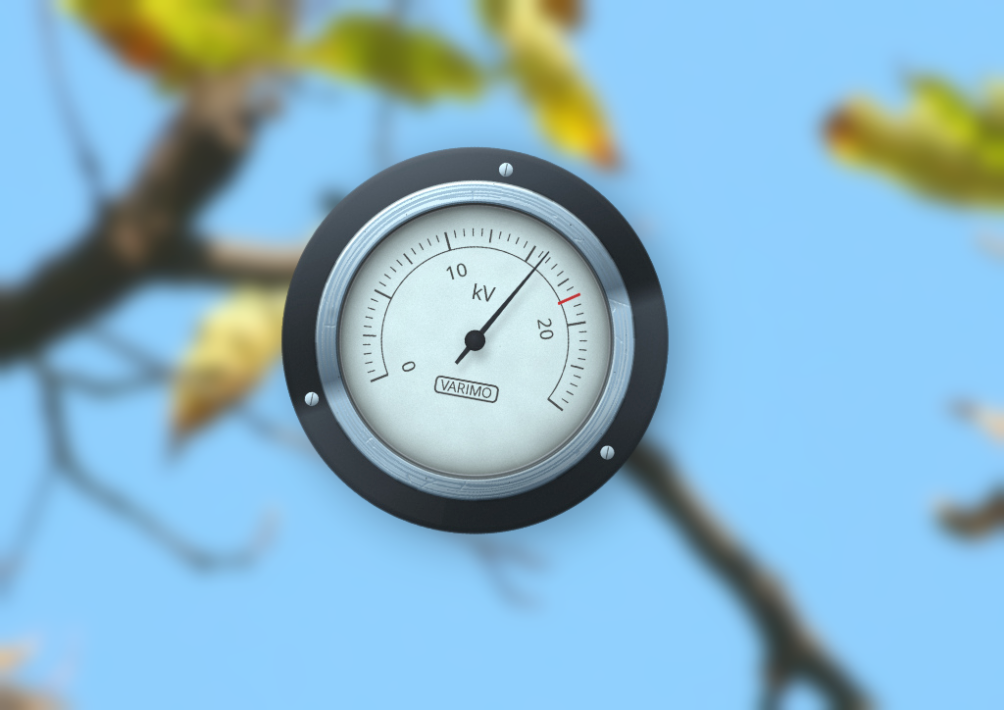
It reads value=15.75 unit=kV
